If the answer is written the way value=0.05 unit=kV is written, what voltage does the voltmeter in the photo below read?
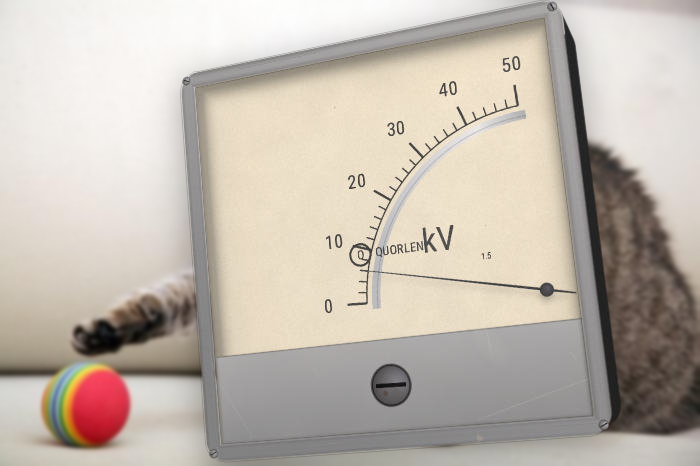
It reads value=6 unit=kV
